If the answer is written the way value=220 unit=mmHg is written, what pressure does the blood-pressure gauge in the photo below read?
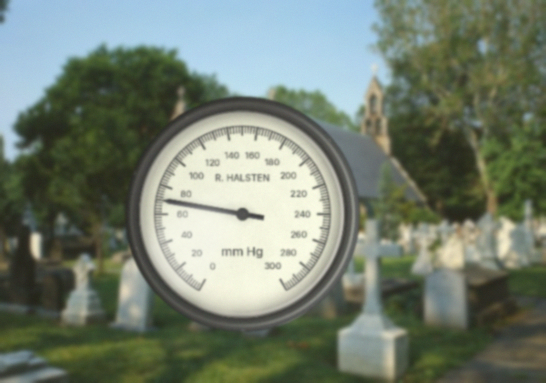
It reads value=70 unit=mmHg
